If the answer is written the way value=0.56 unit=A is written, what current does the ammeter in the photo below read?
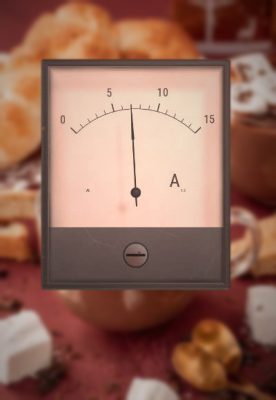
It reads value=7 unit=A
